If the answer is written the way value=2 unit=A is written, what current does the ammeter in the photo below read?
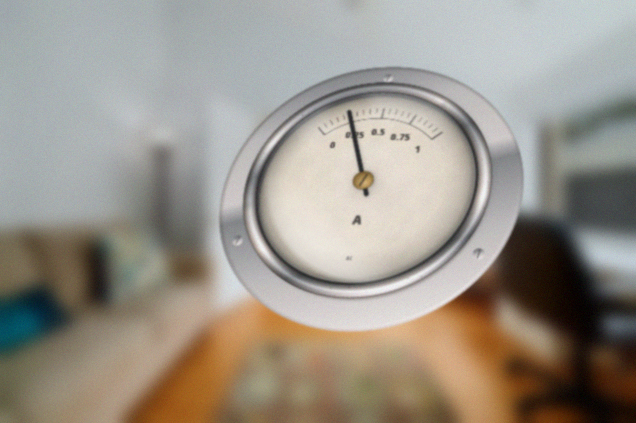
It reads value=0.25 unit=A
